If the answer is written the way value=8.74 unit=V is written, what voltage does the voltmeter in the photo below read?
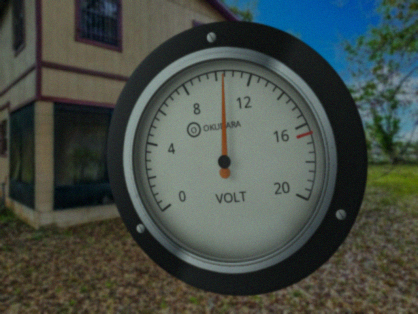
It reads value=10.5 unit=V
